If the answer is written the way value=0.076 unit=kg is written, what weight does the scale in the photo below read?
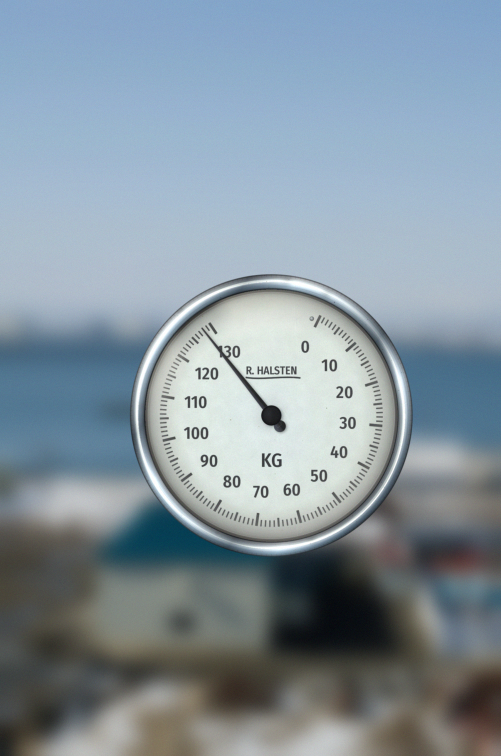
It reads value=128 unit=kg
